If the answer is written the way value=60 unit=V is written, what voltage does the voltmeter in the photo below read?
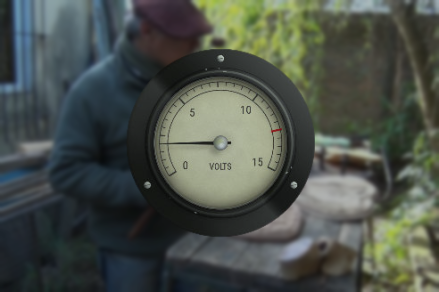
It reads value=2 unit=V
